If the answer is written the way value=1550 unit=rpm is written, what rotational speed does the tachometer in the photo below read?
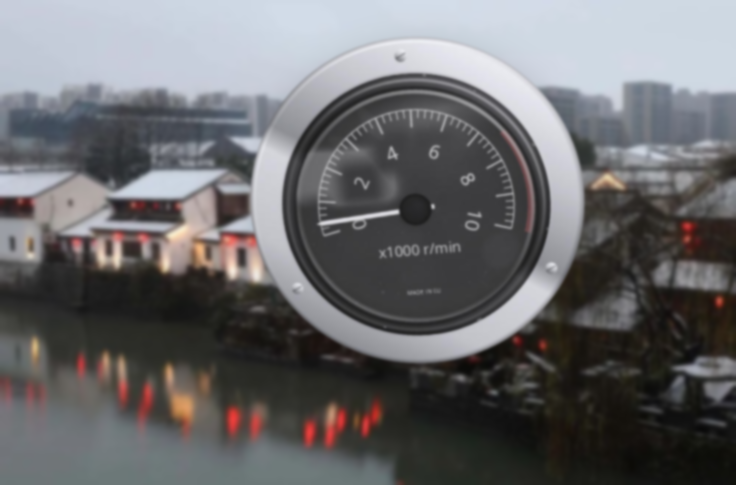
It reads value=400 unit=rpm
